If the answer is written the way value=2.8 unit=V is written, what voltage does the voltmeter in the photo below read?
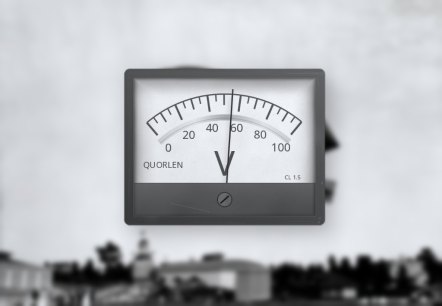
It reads value=55 unit=V
